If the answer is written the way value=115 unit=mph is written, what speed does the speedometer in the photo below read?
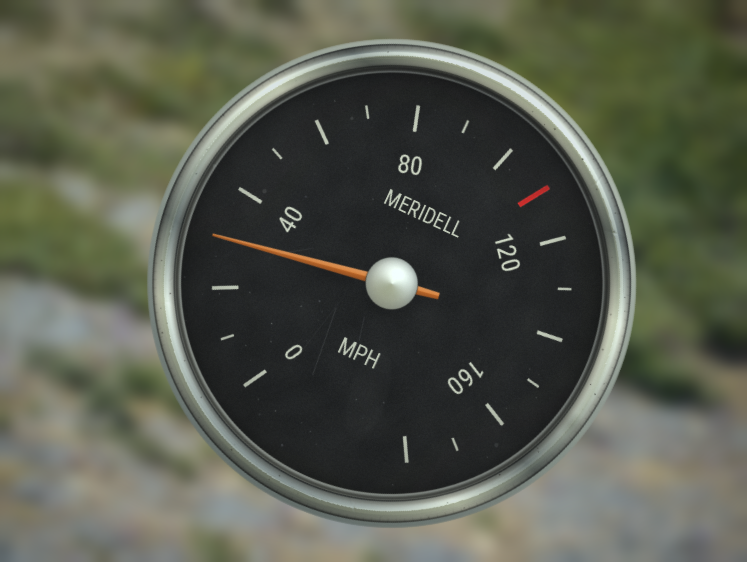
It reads value=30 unit=mph
